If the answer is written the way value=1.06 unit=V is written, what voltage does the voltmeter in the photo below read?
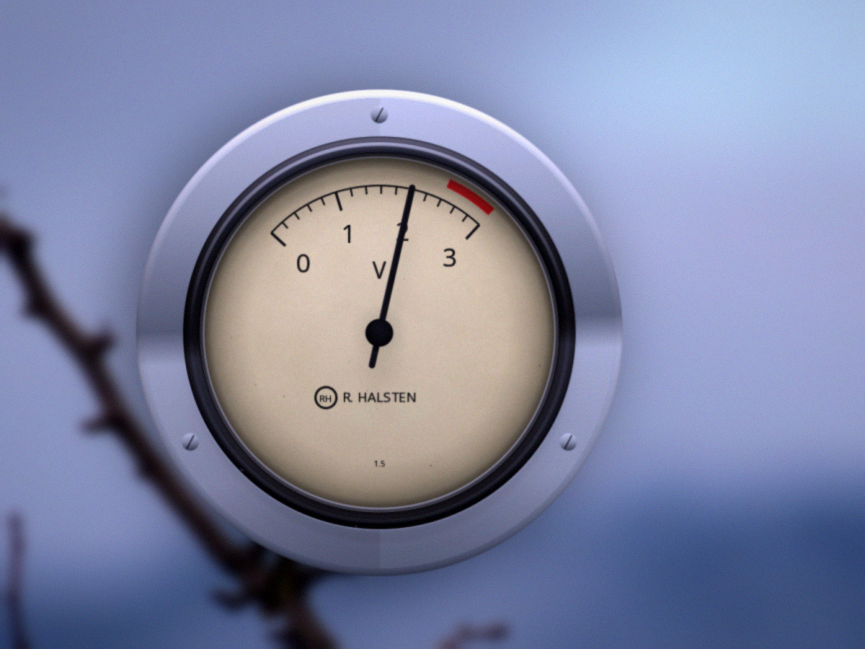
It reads value=2 unit=V
